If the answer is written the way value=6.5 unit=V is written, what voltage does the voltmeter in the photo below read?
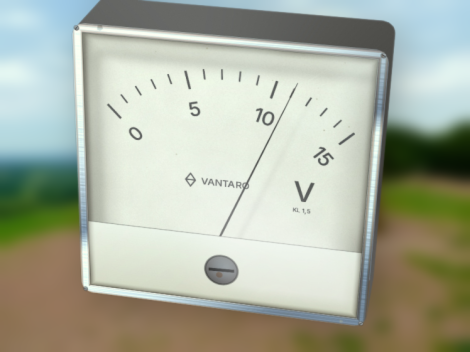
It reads value=11 unit=V
